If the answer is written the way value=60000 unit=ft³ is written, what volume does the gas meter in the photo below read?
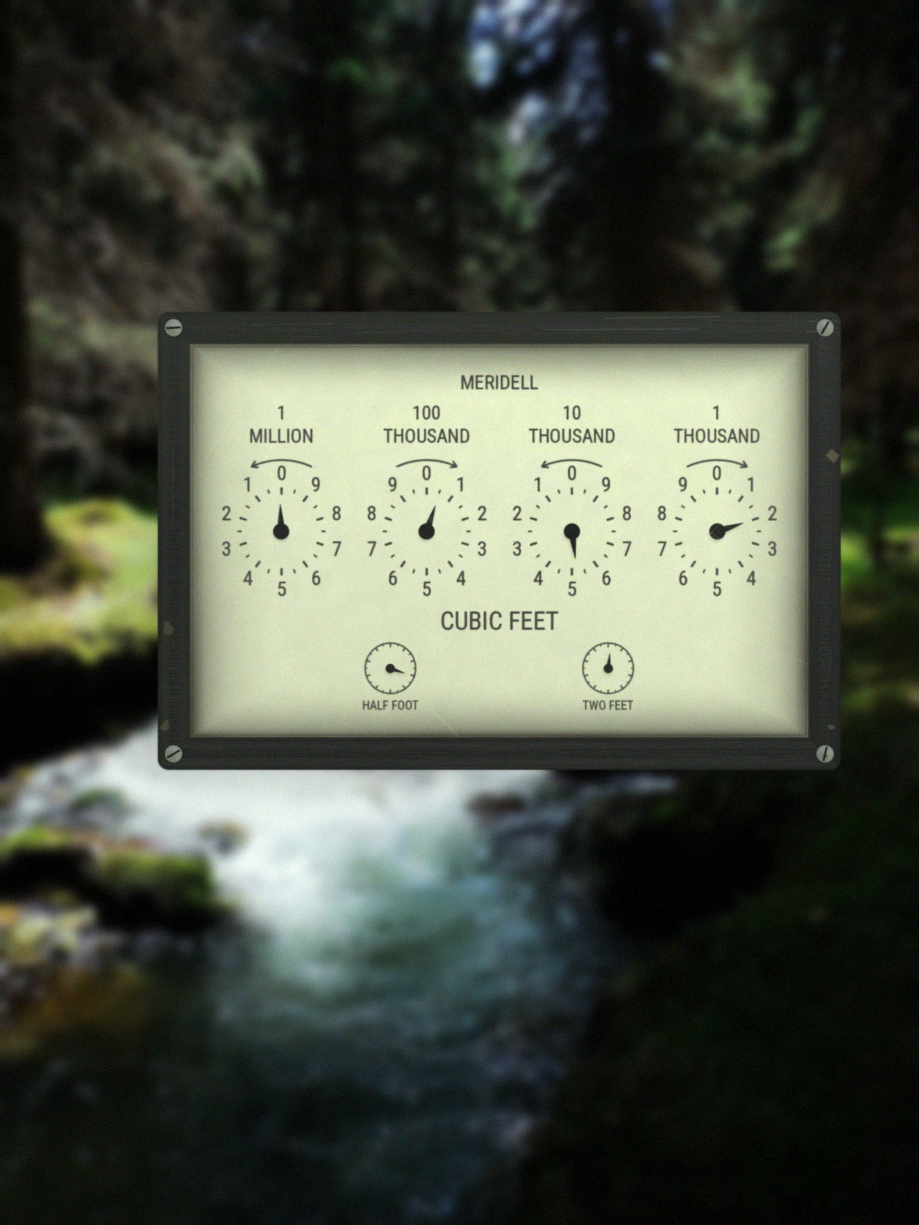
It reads value=5200 unit=ft³
